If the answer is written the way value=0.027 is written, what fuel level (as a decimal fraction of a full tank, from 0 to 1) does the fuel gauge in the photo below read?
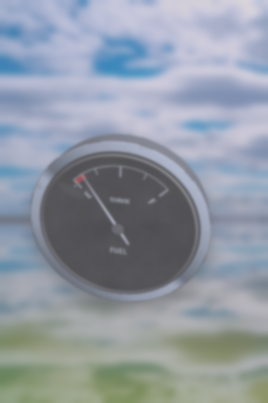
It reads value=0.125
